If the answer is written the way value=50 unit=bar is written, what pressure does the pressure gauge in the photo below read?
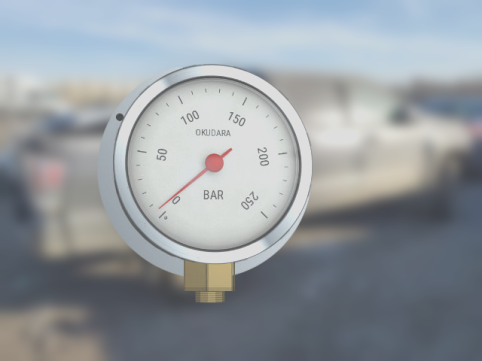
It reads value=5 unit=bar
